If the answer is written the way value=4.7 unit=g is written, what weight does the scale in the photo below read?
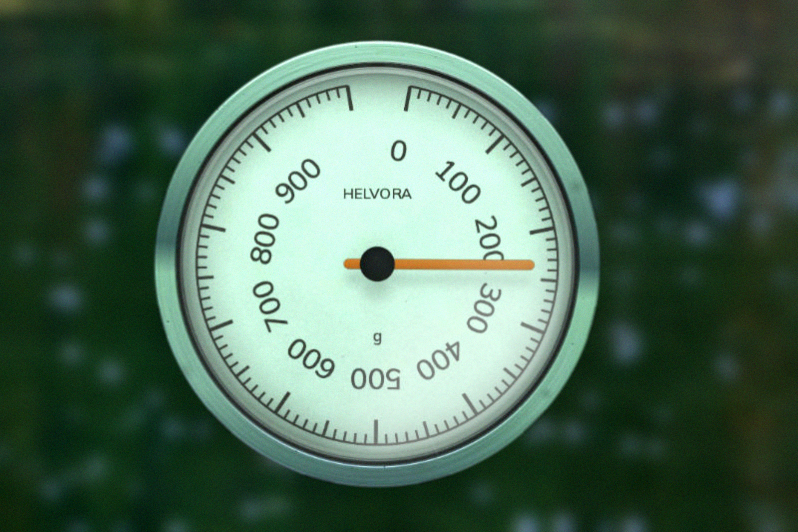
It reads value=235 unit=g
